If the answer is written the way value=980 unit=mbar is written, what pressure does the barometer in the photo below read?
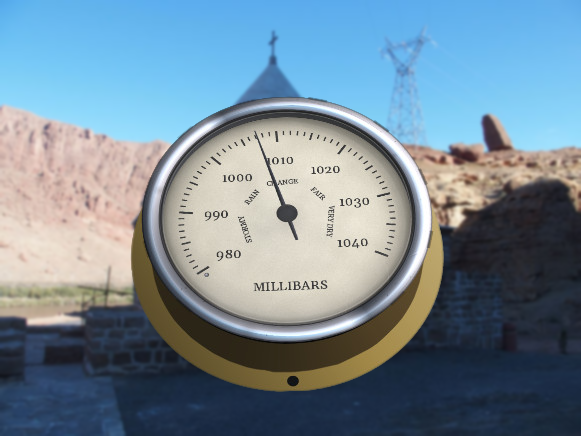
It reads value=1007 unit=mbar
